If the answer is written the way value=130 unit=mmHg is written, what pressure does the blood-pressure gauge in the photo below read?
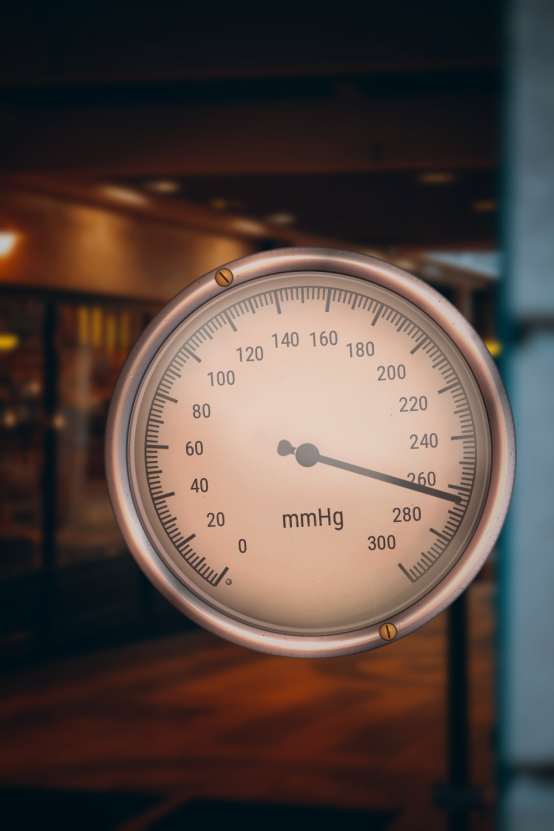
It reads value=264 unit=mmHg
